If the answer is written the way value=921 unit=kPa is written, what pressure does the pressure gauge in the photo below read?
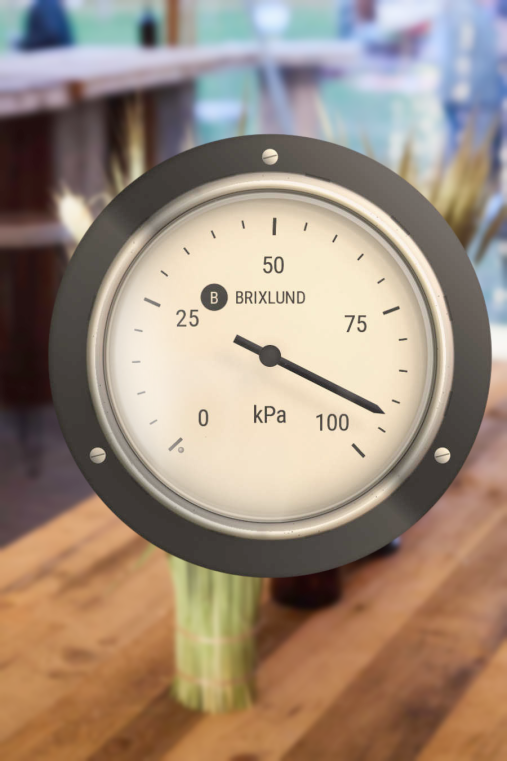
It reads value=92.5 unit=kPa
